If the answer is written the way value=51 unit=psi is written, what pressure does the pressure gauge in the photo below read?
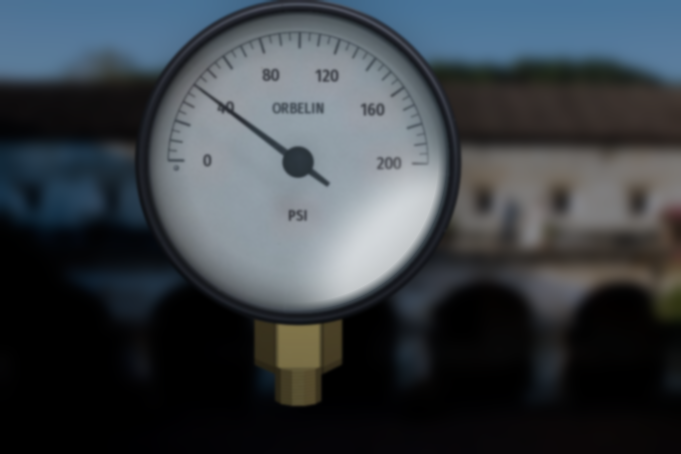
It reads value=40 unit=psi
